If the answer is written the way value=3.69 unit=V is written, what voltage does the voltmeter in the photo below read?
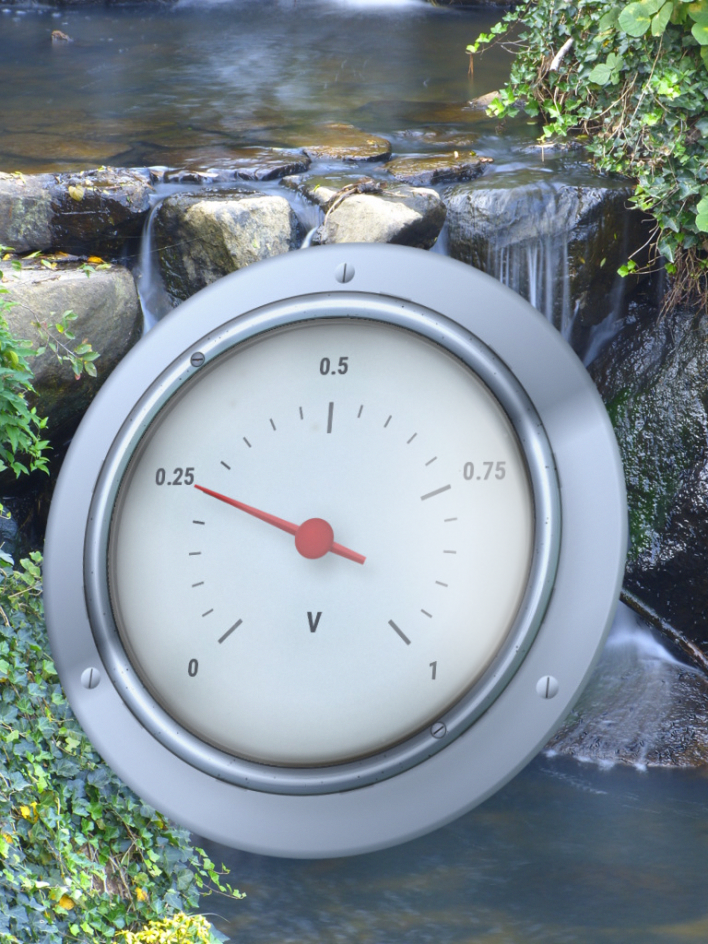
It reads value=0.25 unit=V
